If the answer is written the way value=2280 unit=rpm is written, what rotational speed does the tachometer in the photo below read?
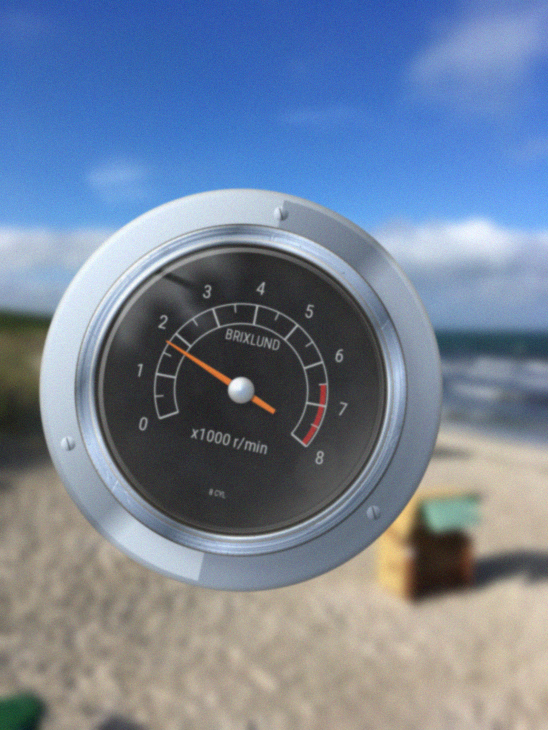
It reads value=1750 unit=rpm
